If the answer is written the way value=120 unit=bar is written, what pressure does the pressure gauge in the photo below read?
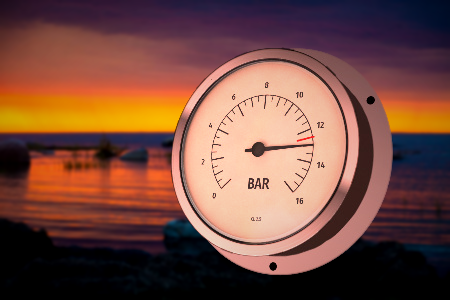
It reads value=13 unit=bar
